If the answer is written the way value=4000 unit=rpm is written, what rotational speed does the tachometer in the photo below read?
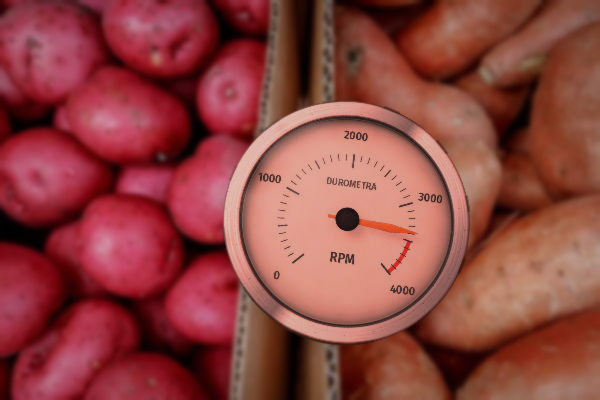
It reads value=3400 unit=rpm
